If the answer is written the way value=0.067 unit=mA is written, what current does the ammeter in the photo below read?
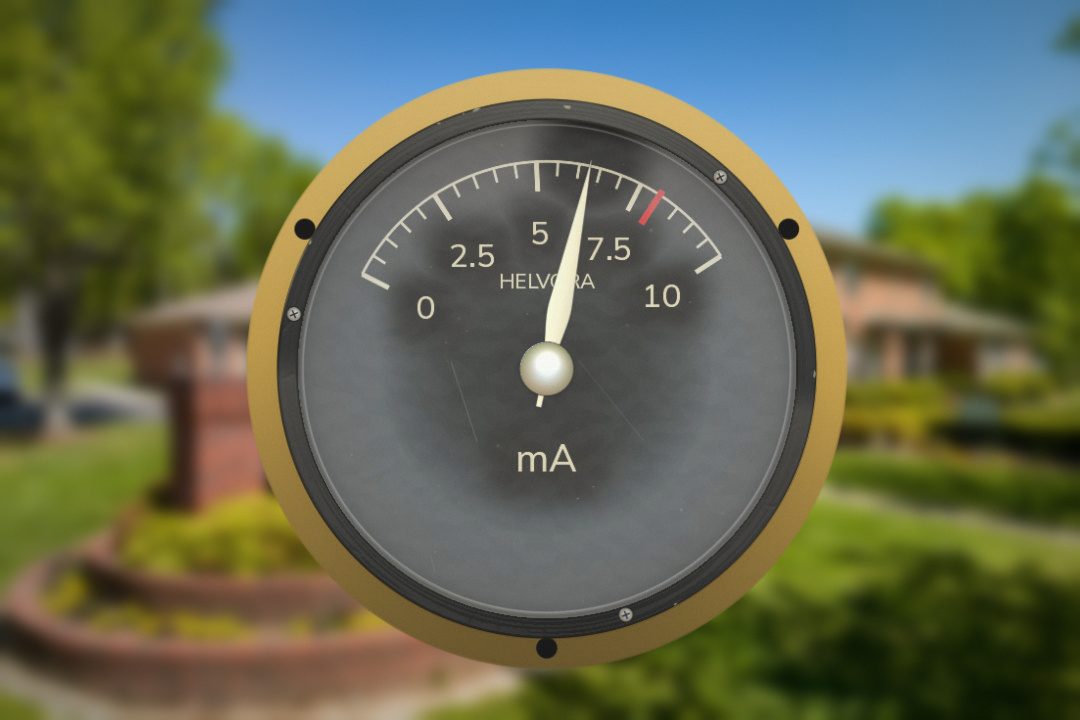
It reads value=6.25 unit=mA
